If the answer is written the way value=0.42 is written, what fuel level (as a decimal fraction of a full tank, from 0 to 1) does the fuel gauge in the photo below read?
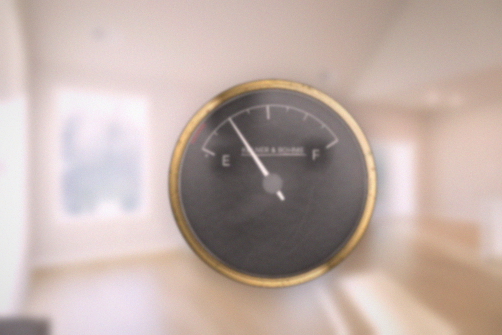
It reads value=0.25
